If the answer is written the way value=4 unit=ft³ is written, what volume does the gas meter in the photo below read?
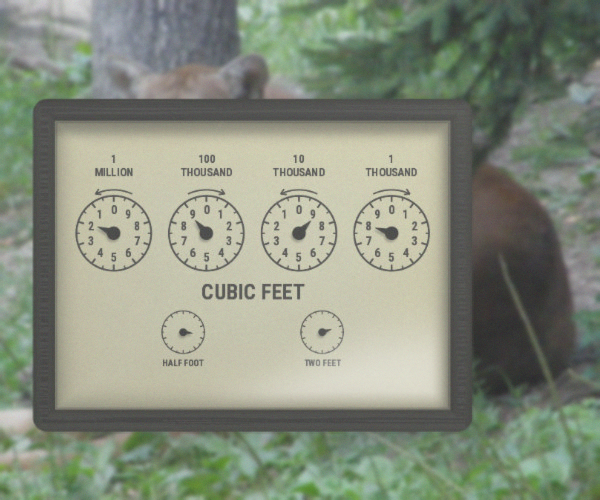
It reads value=188800 unit=ft³
